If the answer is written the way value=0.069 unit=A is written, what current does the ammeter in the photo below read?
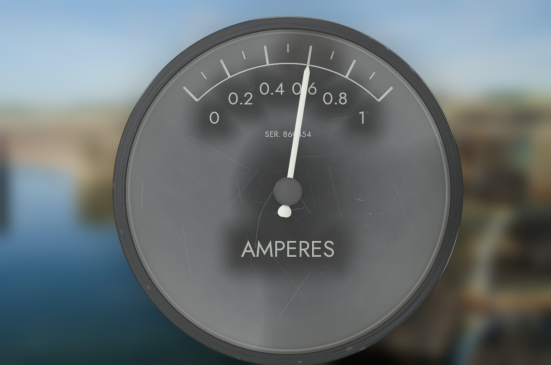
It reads value=0.6 unit=A
